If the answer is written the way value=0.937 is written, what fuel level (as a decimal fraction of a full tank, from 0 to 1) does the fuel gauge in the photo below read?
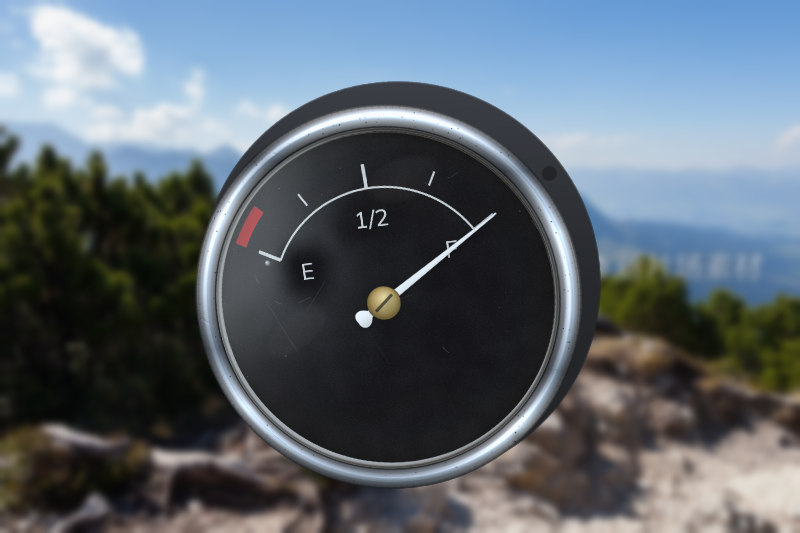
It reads value=1
